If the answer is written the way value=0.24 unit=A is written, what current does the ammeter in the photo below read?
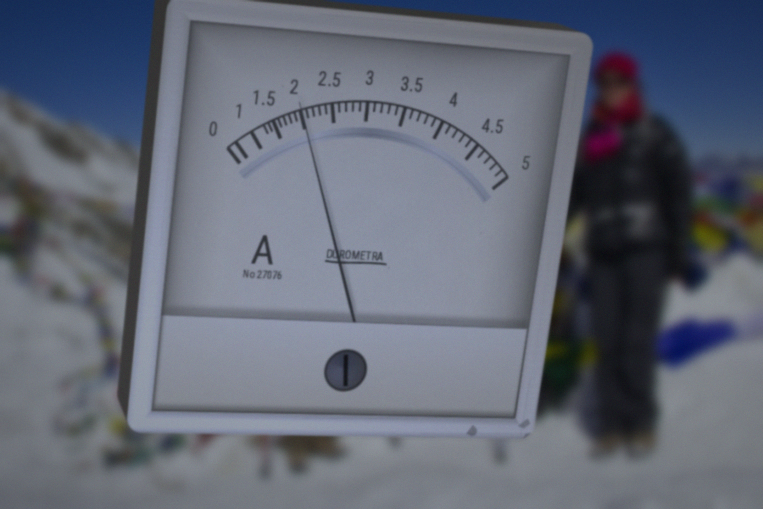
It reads value=2 unit=A
